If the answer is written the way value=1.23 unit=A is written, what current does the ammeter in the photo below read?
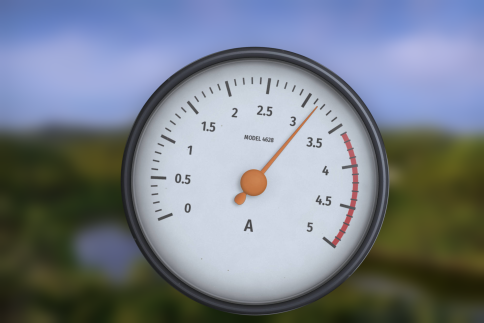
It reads value=3.15 unit=A
